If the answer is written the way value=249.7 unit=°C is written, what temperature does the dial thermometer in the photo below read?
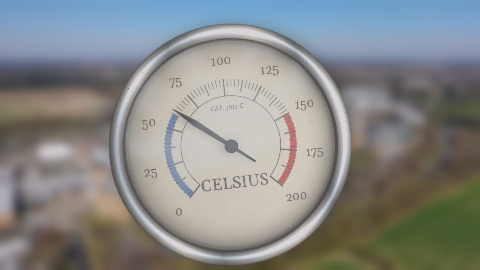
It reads value=62.5 unit=°C
